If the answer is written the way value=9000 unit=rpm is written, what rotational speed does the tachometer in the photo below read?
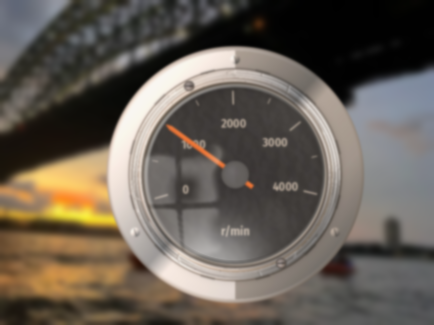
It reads value=1000 unit=rpm
